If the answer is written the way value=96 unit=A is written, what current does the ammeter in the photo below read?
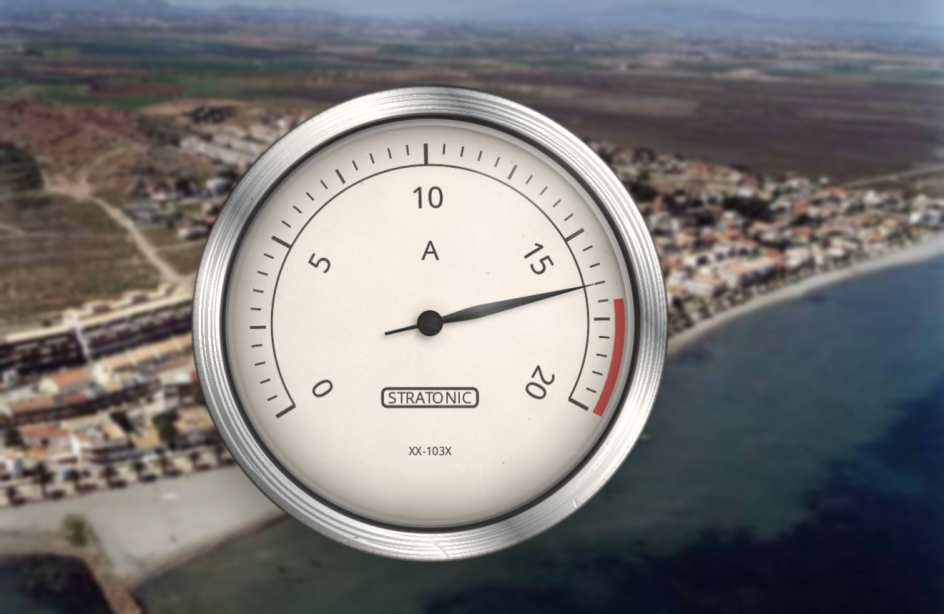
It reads value=16.5 unit=A
